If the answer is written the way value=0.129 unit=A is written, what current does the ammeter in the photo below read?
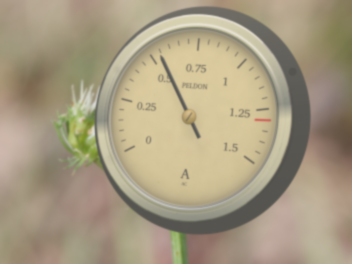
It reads value=0.55 unit=A
